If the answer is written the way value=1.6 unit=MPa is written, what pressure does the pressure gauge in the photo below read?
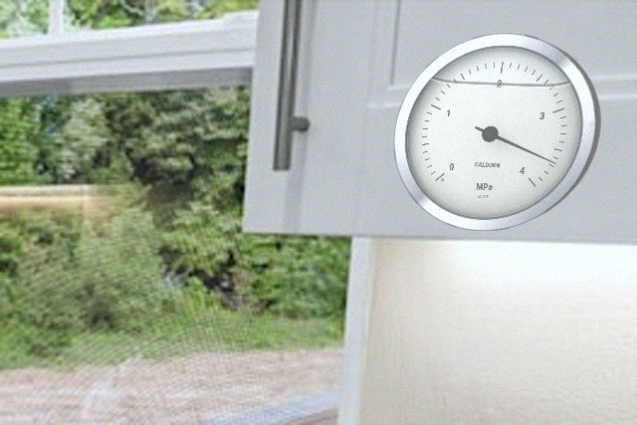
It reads value=3.65 unit=MPa
